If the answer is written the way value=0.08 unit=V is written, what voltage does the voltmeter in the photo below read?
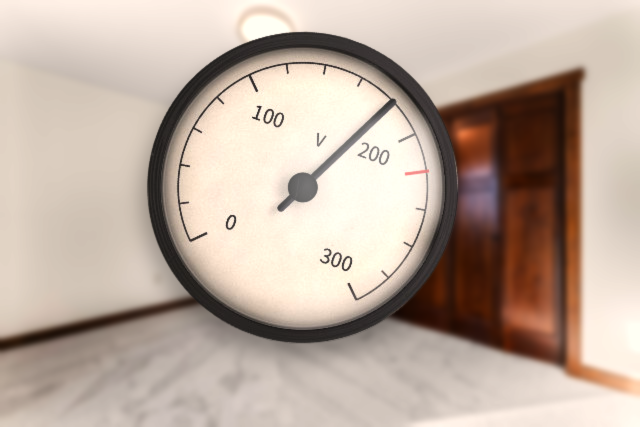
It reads value=180 unit=V
